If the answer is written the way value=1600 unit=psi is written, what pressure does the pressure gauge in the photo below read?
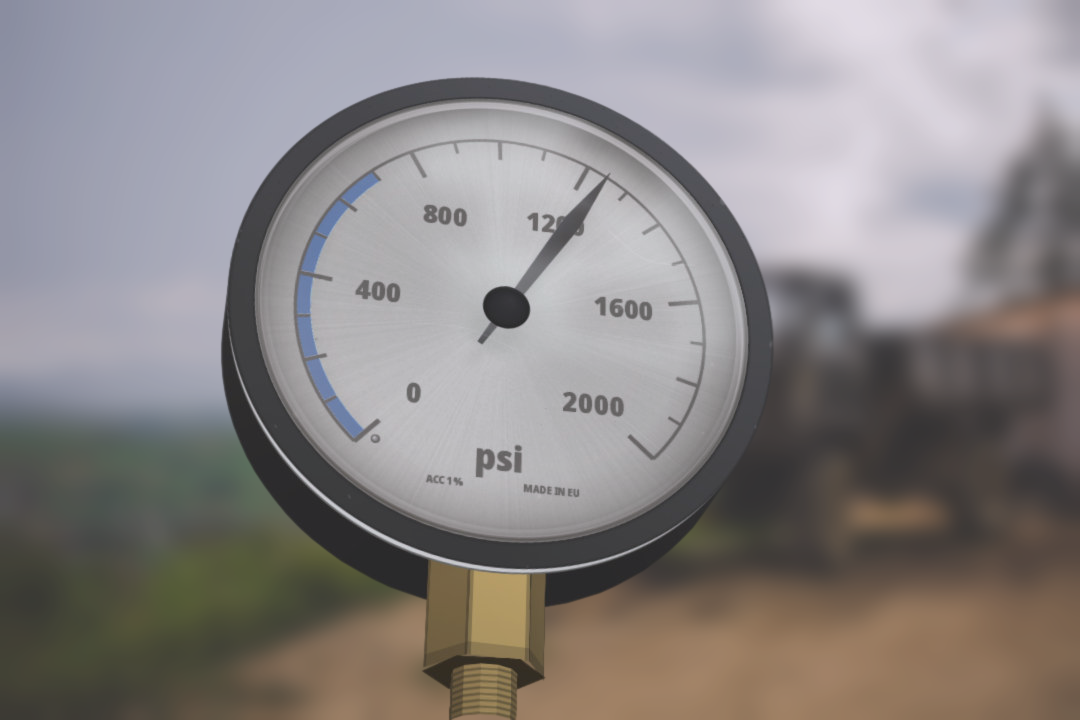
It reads value=1250 unit=psi
